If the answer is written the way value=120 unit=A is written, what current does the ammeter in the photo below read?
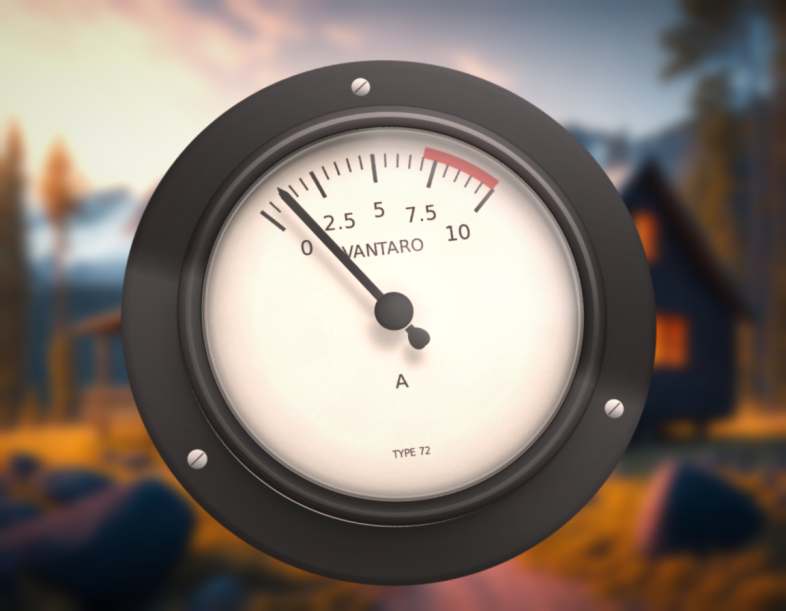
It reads value=1 unit=A
